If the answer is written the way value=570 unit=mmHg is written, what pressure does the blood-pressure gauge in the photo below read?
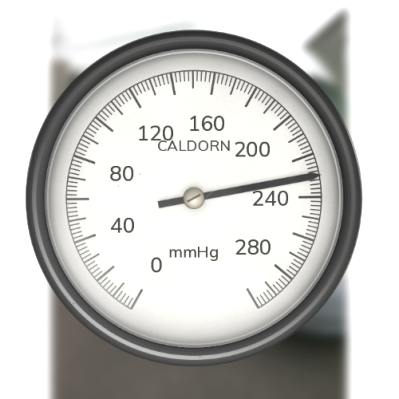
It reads value=230 unit=mmHg
